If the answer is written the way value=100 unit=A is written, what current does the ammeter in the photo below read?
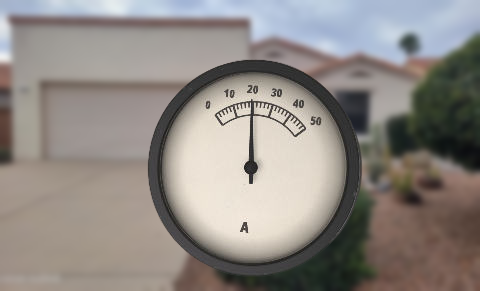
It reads value=20 unit=A
